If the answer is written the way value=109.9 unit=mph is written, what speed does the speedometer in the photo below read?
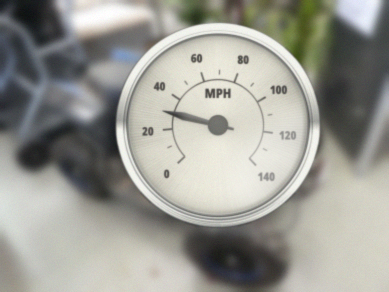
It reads value=30 unit=mph
